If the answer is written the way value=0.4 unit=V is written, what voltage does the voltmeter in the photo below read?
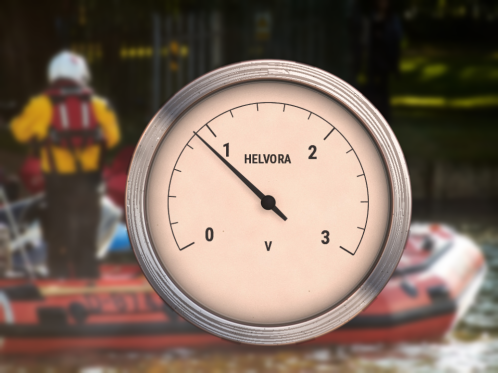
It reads value=0.9 unit=V
